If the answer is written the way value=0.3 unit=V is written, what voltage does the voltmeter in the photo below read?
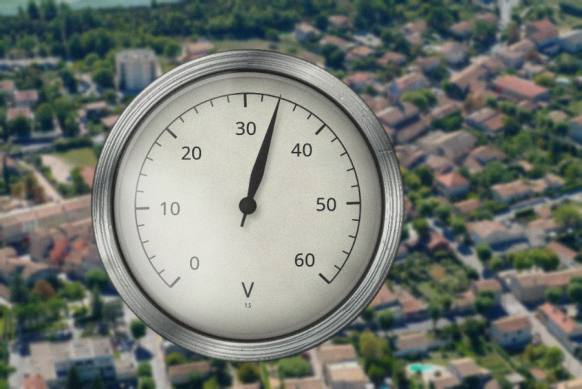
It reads value=34 unit=V
